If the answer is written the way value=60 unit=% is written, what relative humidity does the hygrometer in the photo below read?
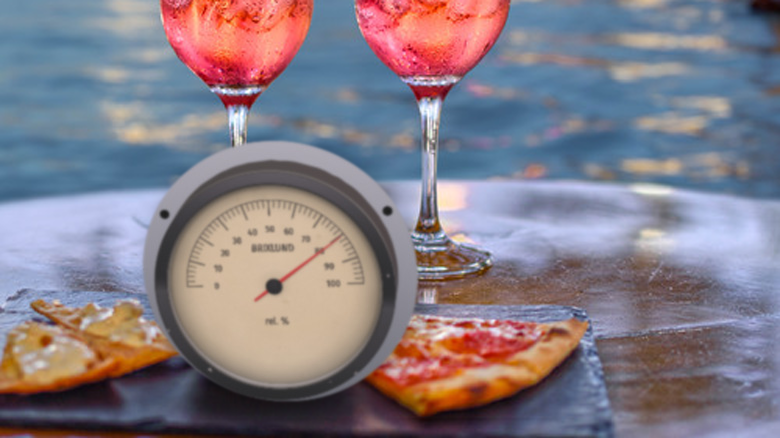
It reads value=80 unit=%
